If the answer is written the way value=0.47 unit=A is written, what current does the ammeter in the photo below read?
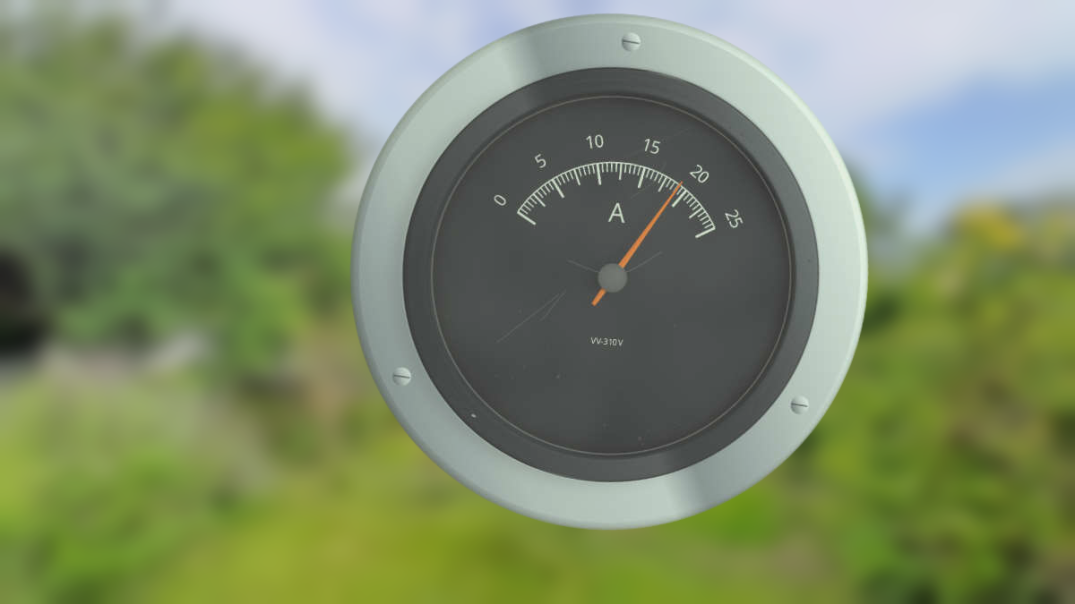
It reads value=19 unit=A
